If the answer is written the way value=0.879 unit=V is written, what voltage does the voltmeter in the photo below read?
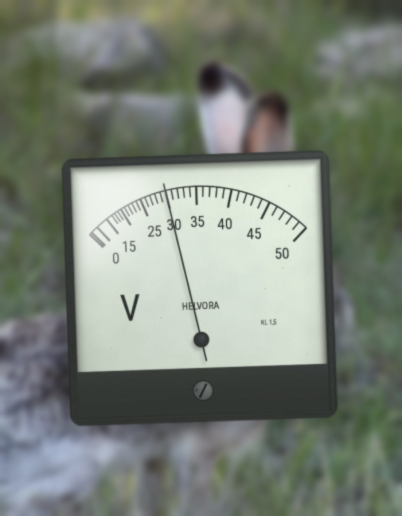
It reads value=30 unit=V
